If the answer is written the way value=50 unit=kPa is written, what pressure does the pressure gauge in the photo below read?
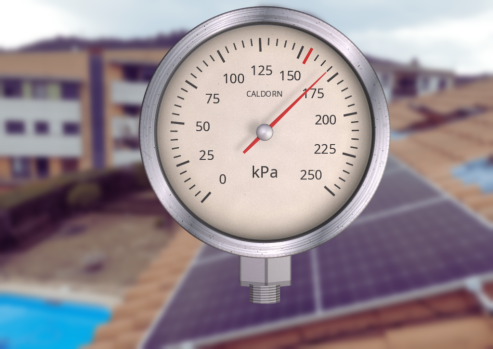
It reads value=170 unit=kPa
